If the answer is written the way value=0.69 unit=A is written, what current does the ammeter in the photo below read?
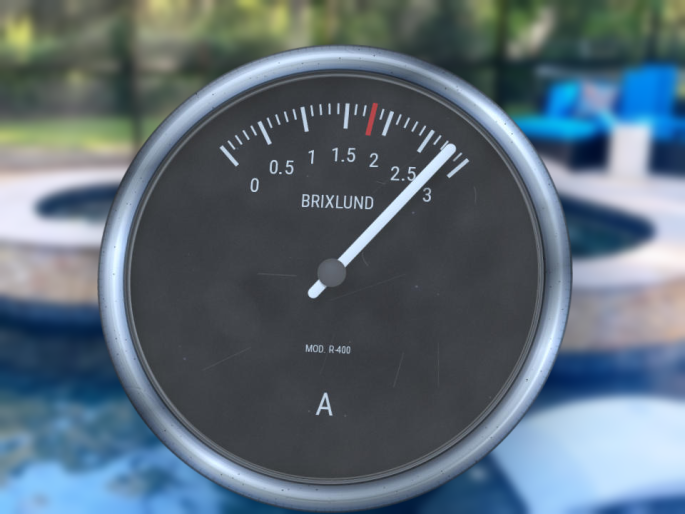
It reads value=2.8 unit=A
